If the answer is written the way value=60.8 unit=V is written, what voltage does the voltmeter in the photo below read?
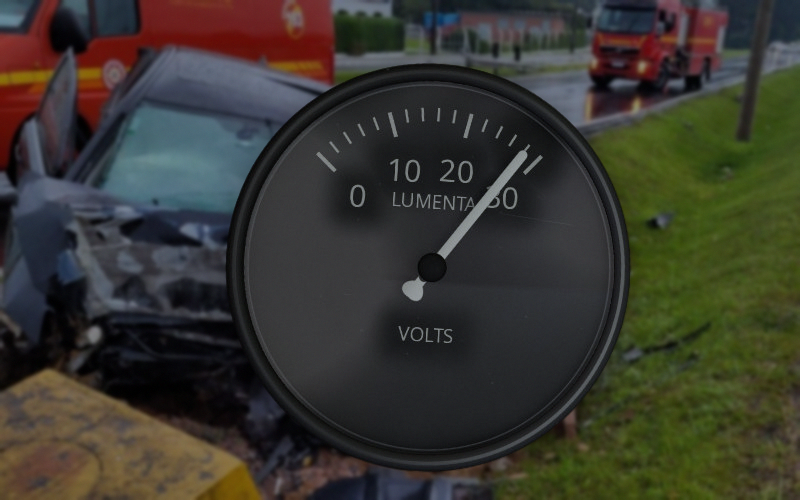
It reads value=28 unit=V
